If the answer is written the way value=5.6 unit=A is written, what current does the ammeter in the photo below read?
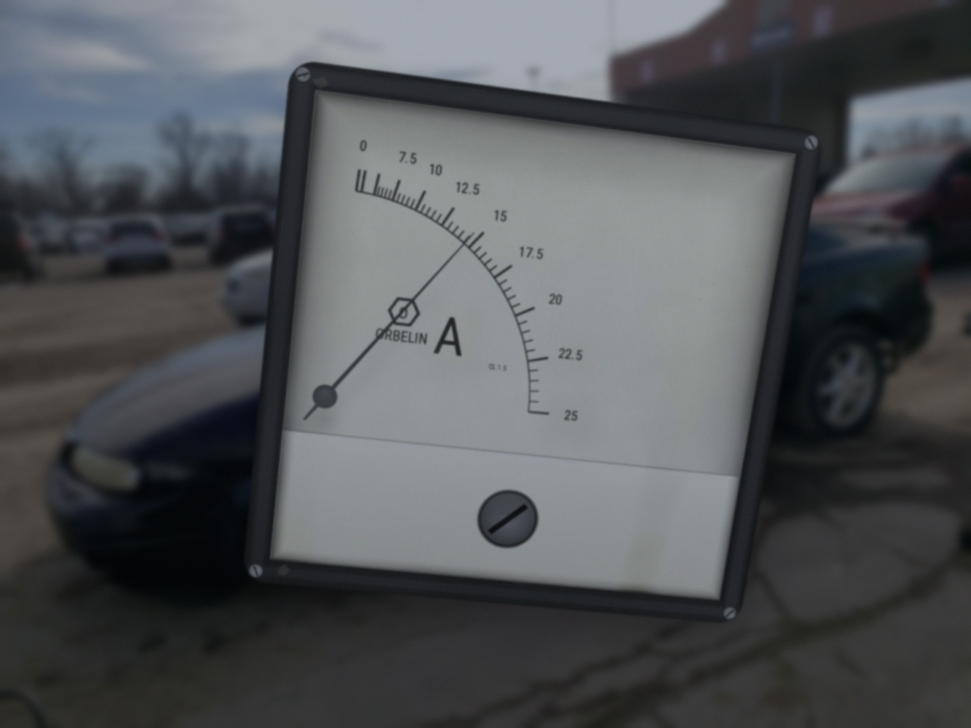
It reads value=14.5 unit=A
